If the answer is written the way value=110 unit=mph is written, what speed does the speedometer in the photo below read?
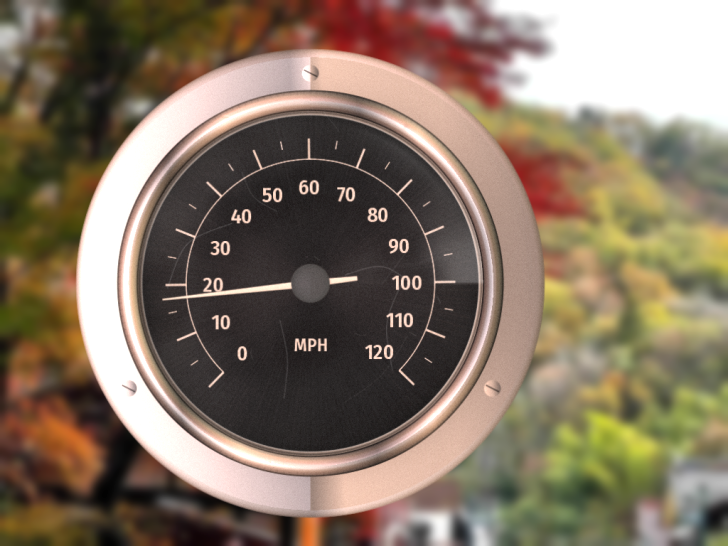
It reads value=17.5 unit=mph
